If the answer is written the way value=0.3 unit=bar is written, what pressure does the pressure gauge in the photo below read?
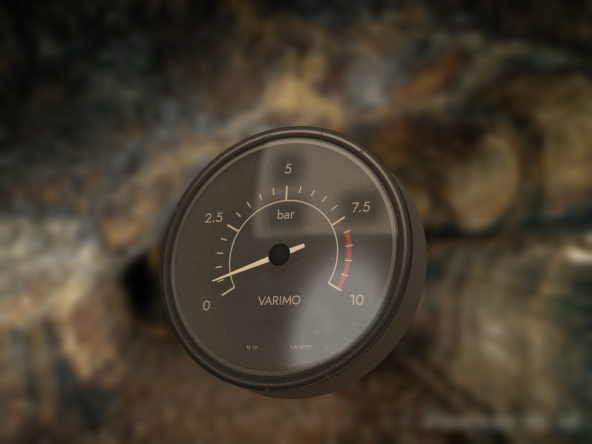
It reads value=0.5 unit=bar
